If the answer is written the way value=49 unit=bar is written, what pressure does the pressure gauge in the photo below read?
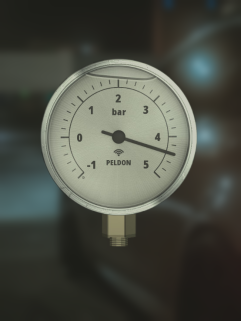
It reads value=4.4 unit=bar
